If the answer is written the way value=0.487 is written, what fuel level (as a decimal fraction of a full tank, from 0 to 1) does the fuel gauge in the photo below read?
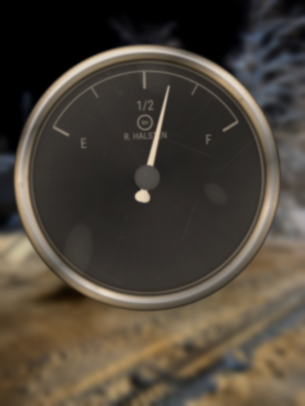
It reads value=0.625
